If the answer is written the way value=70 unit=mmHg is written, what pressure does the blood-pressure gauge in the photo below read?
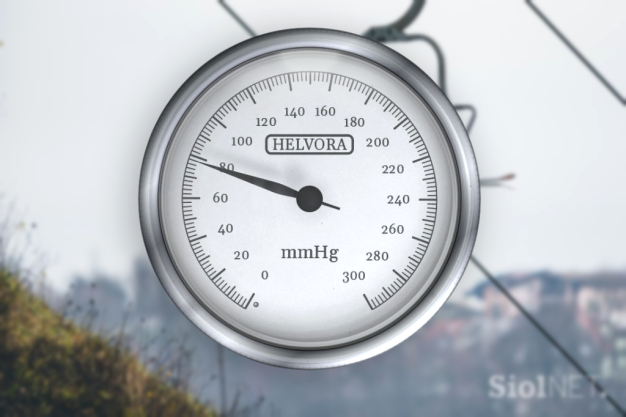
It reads value=78 unit=mmHg
